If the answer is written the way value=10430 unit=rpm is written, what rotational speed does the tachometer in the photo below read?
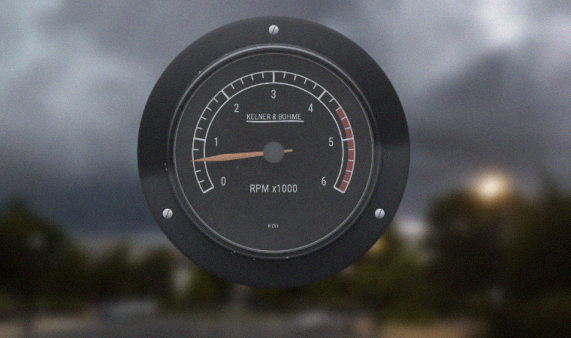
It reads value=600 unit=rpm
